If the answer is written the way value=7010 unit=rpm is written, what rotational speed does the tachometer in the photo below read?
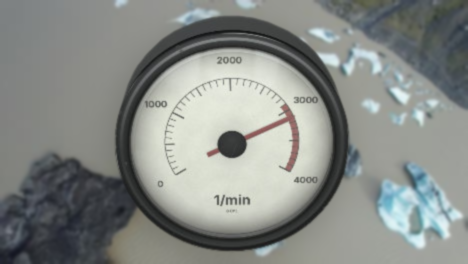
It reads value=3100 unit=rpm
